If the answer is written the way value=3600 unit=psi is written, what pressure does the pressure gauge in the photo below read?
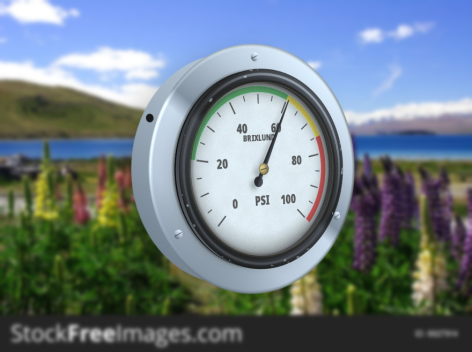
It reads value=60 unit=psi
